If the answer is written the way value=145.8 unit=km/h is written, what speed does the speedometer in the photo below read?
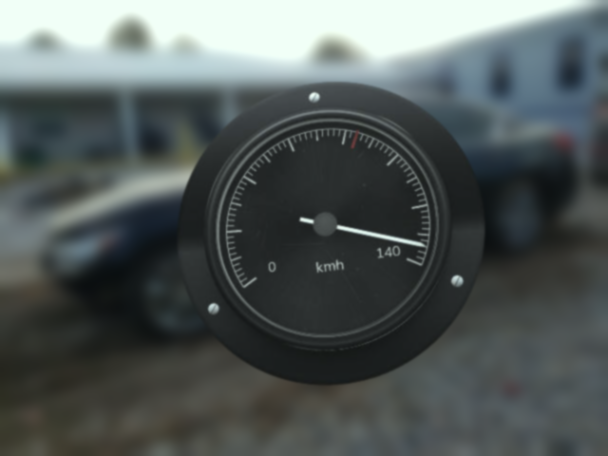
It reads value=134 unit=km/h
